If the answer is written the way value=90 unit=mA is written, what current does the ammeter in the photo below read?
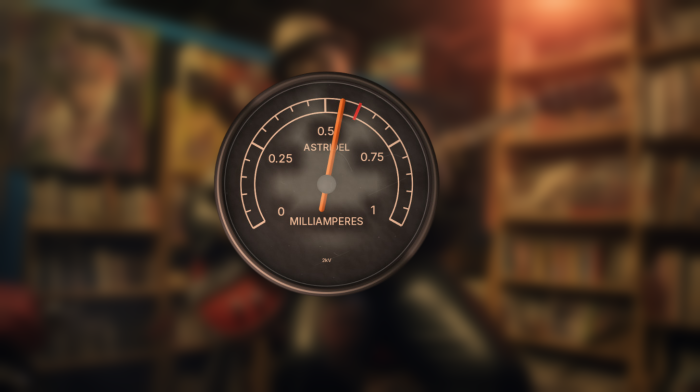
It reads value=0.55 unit=mA
